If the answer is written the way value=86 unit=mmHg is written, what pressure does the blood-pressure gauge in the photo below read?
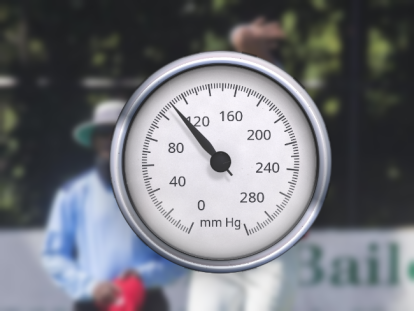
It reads value=110 unit=mmHg
